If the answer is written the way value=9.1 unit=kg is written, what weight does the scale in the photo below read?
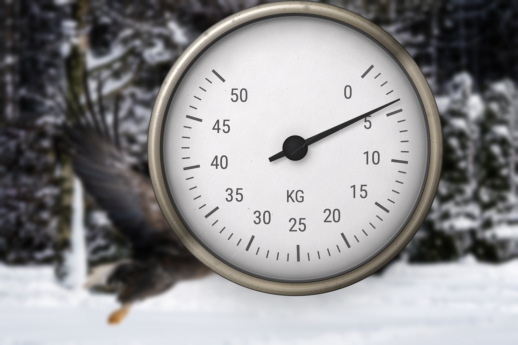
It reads value=4 unit=kg
